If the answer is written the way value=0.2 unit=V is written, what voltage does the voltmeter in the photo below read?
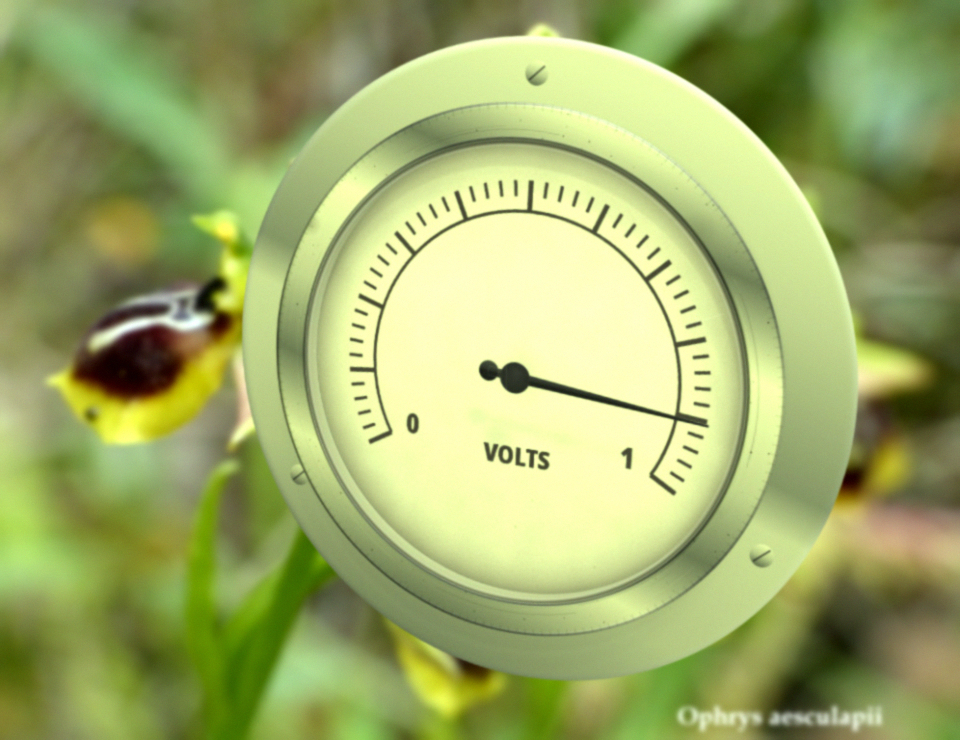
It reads value=0.9 unit=V
